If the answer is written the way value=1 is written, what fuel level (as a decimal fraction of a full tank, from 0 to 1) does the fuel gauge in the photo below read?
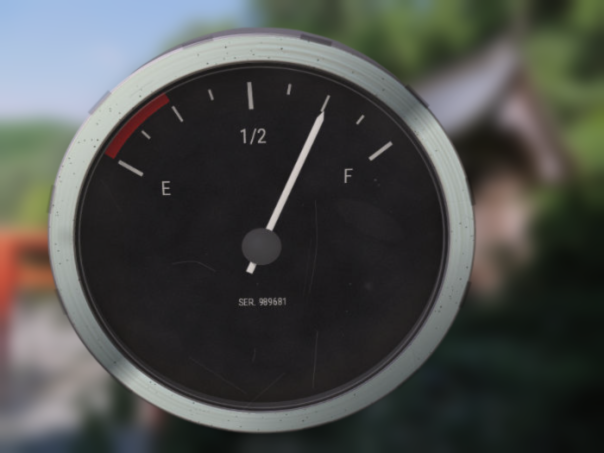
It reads value=0.75
